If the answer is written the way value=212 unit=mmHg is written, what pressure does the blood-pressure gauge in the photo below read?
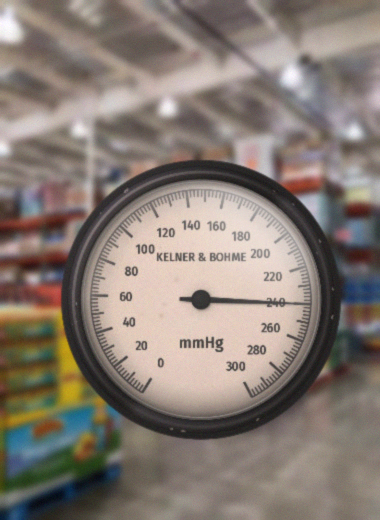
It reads value=240 unit=mmHg
